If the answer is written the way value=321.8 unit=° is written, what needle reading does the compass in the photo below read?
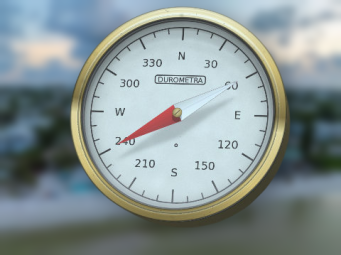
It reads value=240 unit=°
